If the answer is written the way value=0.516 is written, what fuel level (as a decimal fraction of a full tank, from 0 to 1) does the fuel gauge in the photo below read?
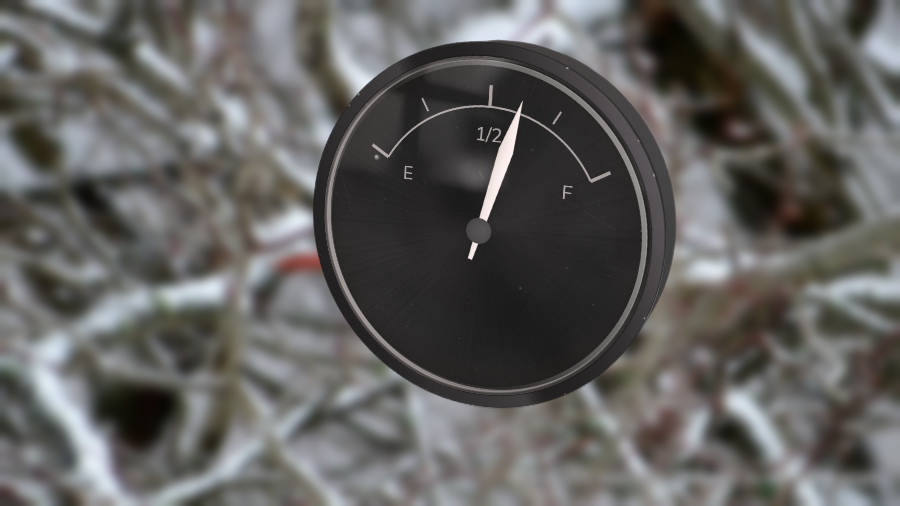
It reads value=0.625
